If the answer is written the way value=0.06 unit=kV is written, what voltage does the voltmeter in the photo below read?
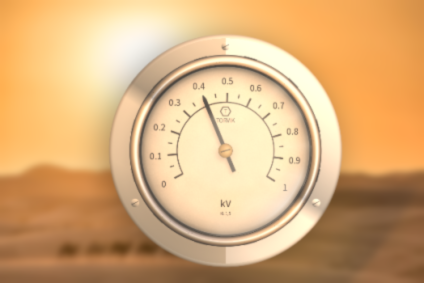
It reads value=0.4 unit=kV
